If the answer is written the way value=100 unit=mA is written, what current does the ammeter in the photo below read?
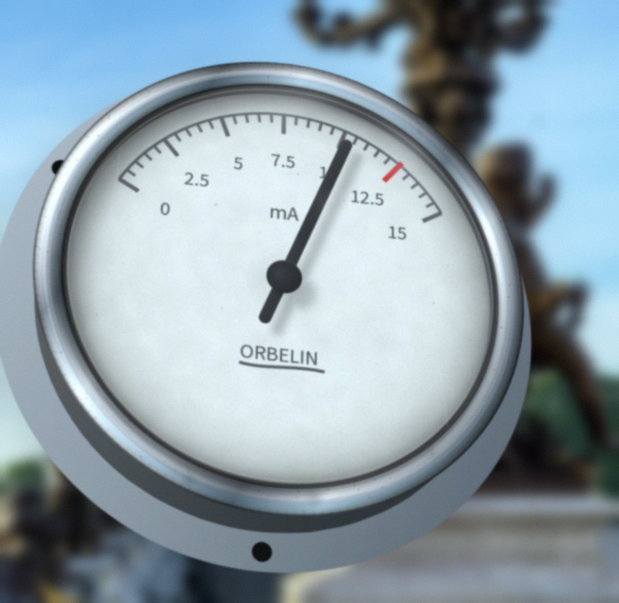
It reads value=10.25 unit=mA
